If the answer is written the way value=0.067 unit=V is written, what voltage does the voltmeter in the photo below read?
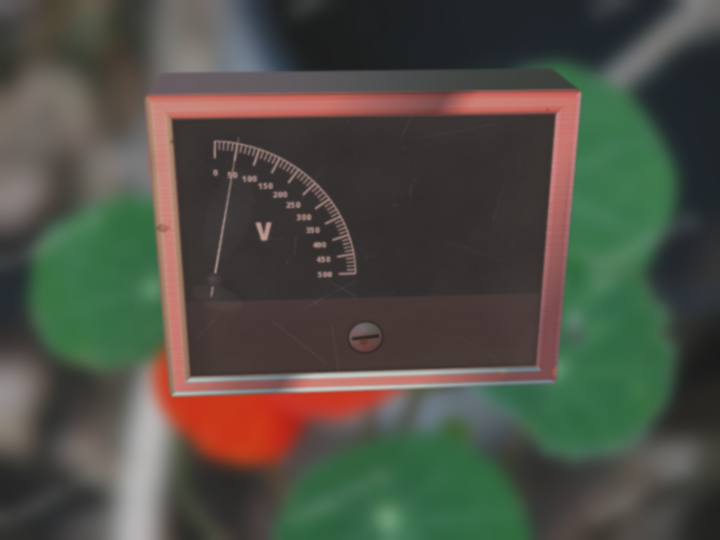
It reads value=50 unit=V
